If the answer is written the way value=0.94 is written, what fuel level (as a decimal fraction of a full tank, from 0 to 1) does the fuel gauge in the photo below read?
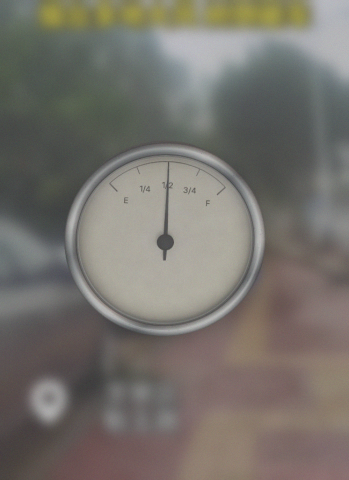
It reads value=0.5
